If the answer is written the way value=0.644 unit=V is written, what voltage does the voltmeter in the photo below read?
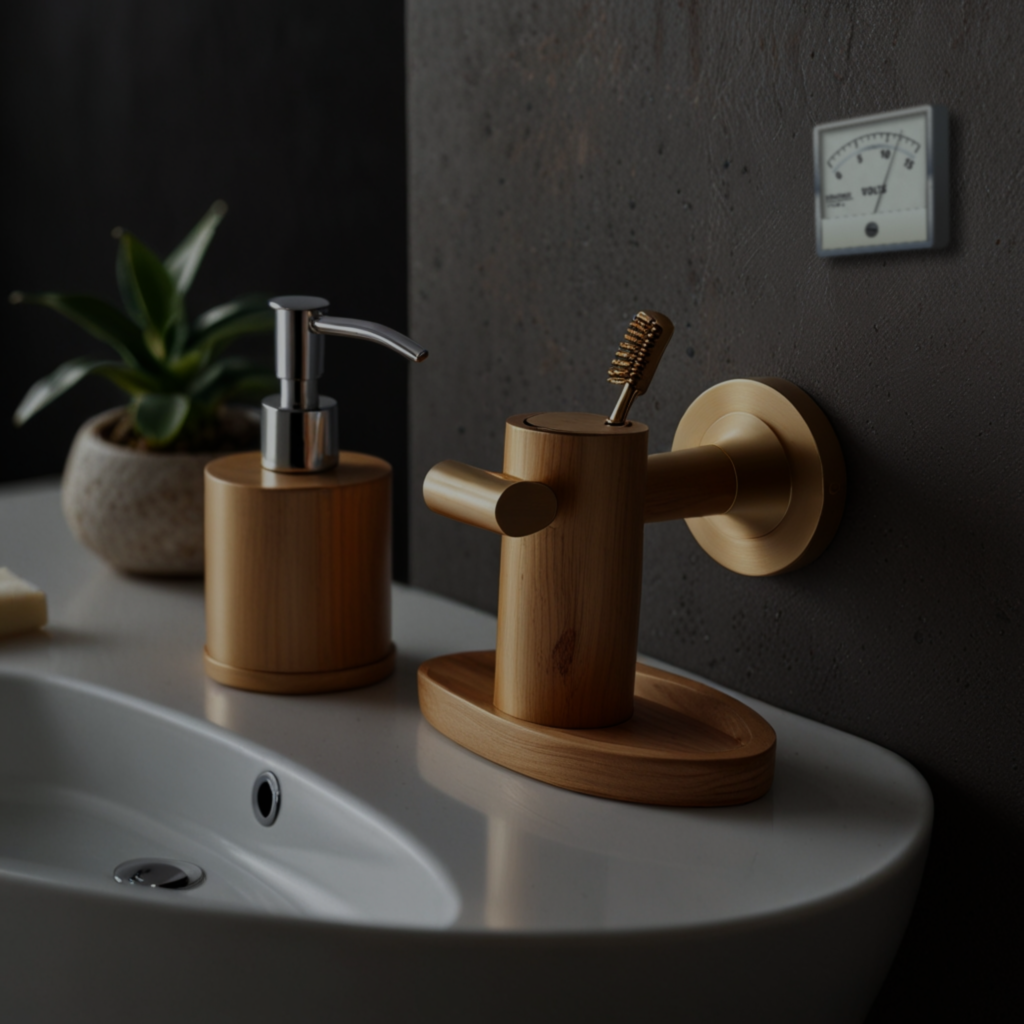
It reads value=12 unit=V
